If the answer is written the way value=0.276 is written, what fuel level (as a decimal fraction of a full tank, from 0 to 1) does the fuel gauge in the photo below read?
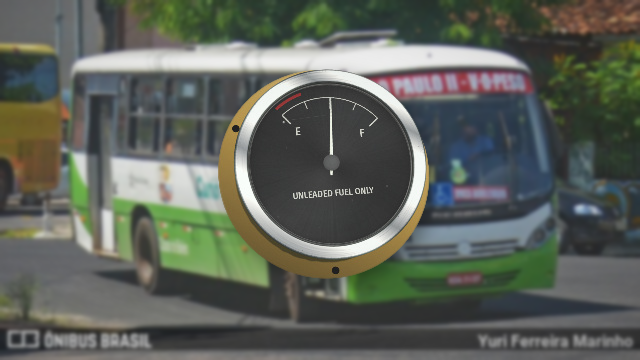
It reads value=0.5
